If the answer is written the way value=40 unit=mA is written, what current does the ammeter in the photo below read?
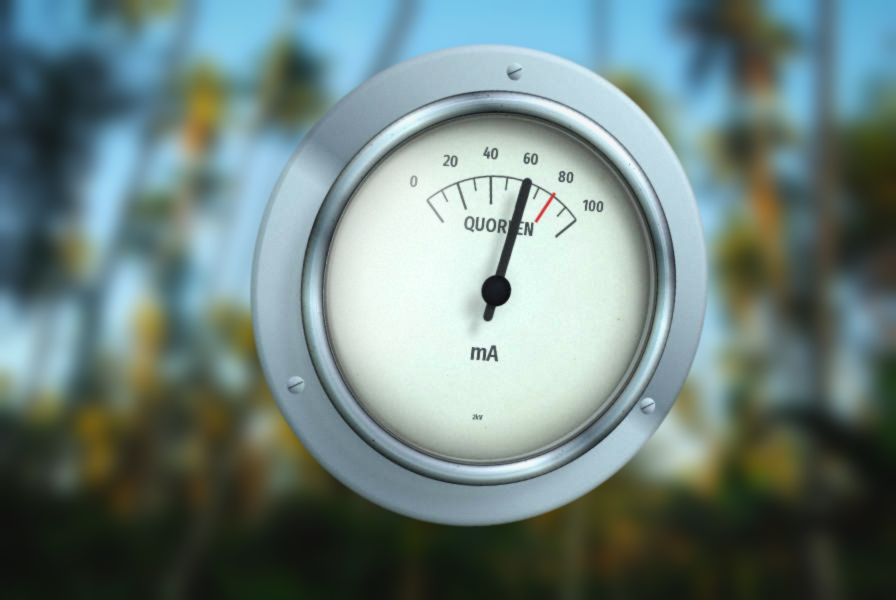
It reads value=60 unit=mA
